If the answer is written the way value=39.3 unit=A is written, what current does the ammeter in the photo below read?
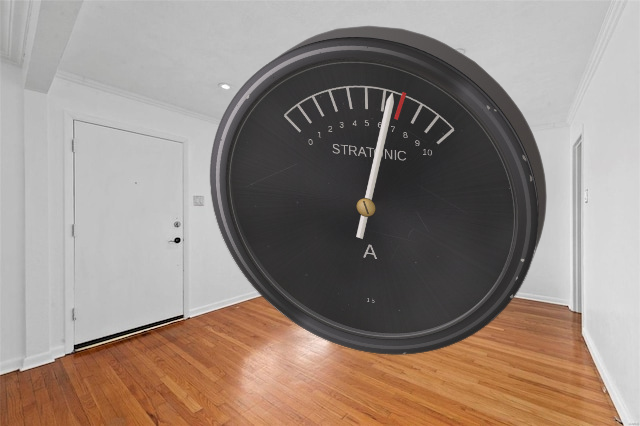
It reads value=6.5 unit=A
